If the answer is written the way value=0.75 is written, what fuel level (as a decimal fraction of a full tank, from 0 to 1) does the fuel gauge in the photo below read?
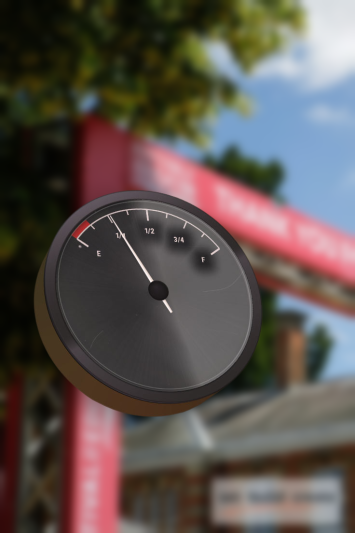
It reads value=0.25
